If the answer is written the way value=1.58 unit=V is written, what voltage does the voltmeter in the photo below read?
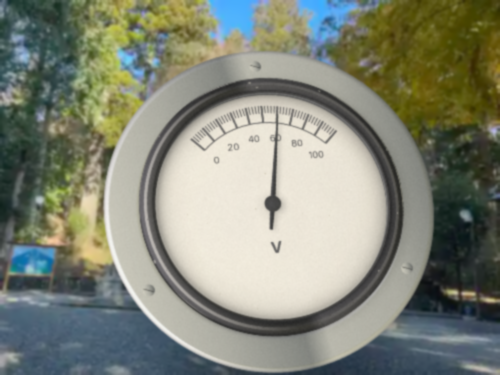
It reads value=60 unit=V
